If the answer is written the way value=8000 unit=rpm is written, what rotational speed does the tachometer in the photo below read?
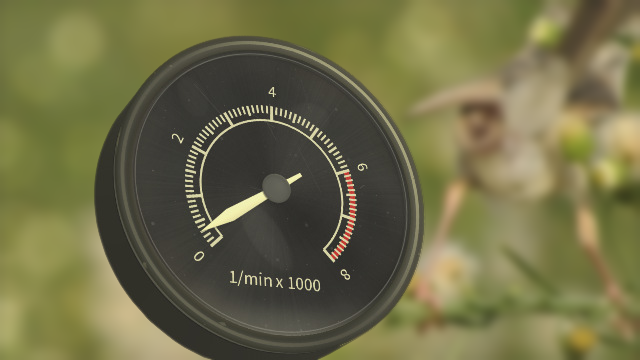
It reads value=300 unit=rpm
